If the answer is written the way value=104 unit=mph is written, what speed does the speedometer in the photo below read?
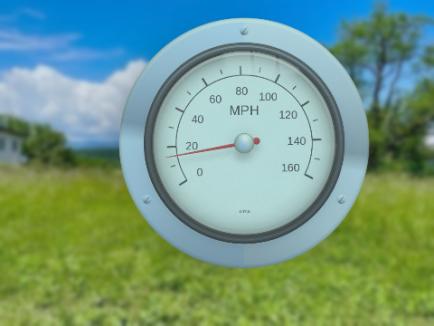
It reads value=15 unit=mph
